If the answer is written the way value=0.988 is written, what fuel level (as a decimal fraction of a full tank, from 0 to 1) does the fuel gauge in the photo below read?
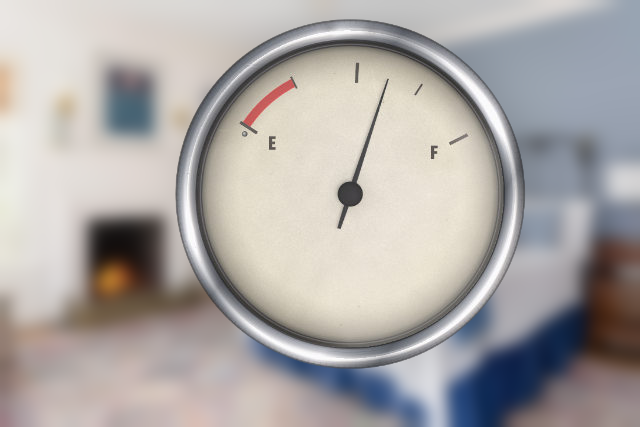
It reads value=0.625
